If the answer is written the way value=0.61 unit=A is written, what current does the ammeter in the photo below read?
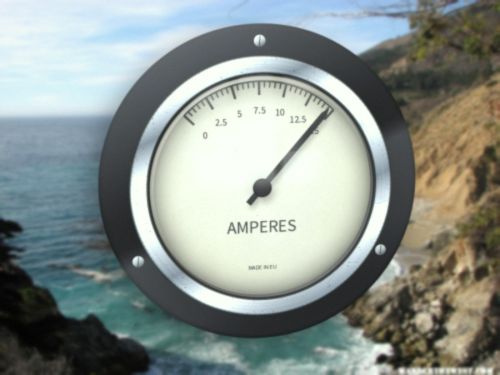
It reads value=14.5 unit=A
